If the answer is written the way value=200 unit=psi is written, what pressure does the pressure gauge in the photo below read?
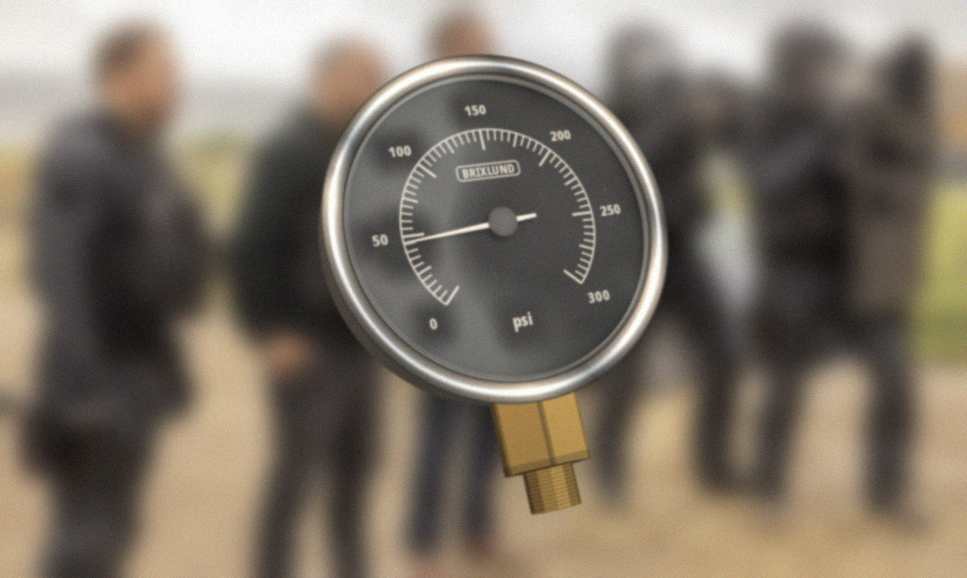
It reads value=45 unit=psi
